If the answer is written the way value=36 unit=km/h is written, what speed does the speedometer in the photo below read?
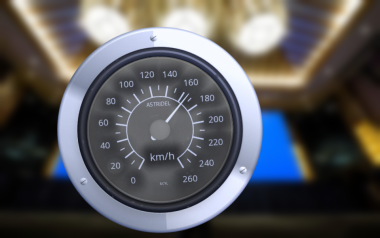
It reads value=165 unit=km/h
